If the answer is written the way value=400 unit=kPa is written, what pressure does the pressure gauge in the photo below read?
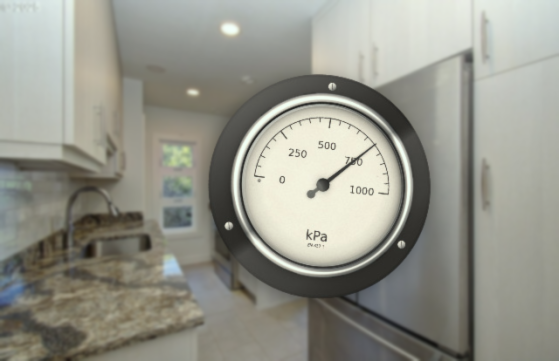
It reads value=750 unit=kPa
